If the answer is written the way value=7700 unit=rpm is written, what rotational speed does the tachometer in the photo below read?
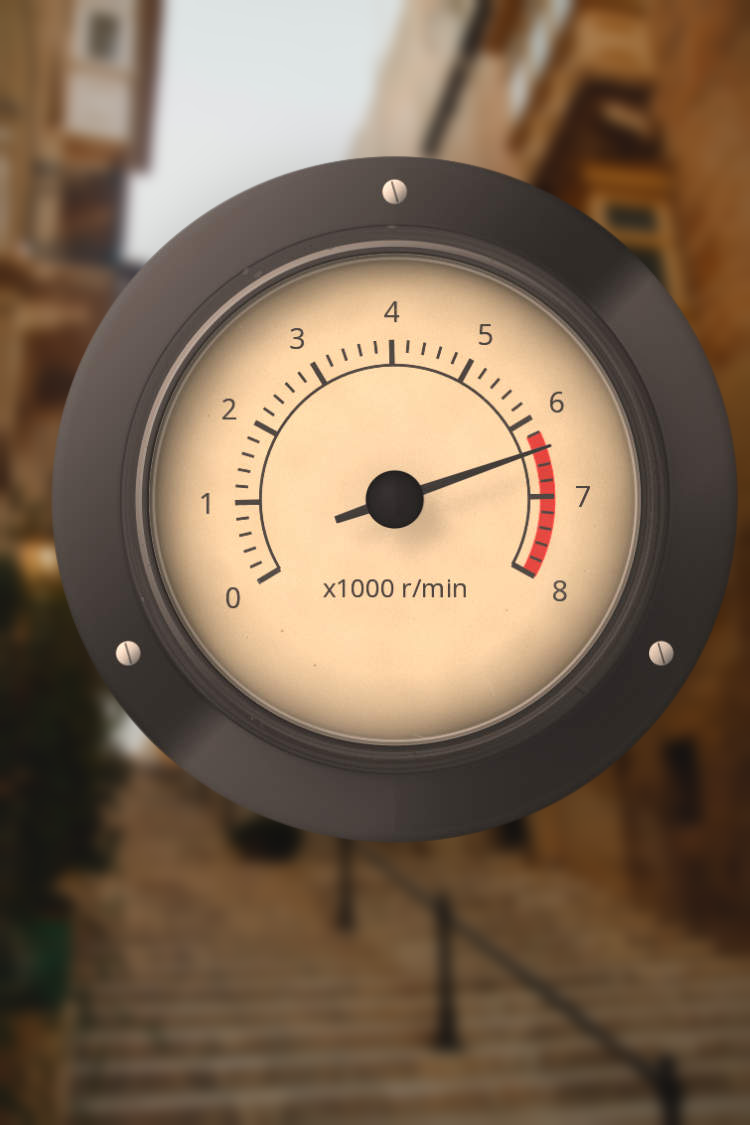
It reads value=6400 unit=rpm
